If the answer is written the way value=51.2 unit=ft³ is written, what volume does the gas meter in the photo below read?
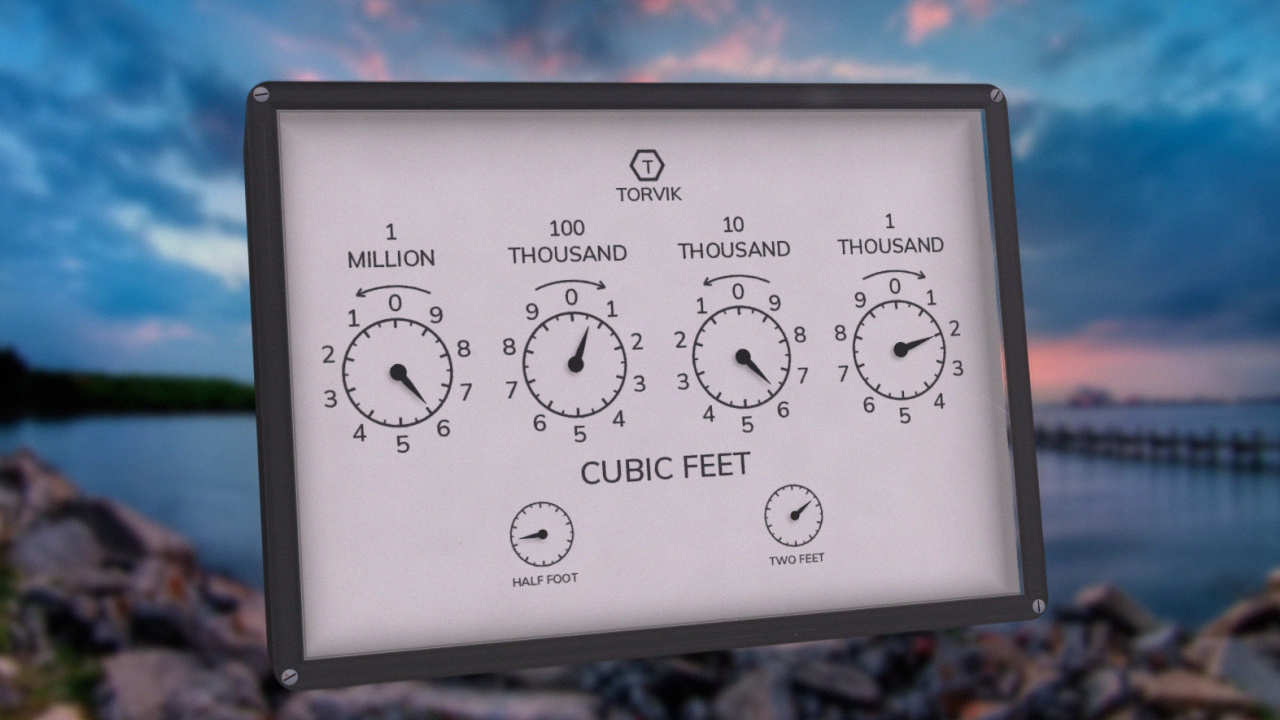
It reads value=606200 unit=ft³
